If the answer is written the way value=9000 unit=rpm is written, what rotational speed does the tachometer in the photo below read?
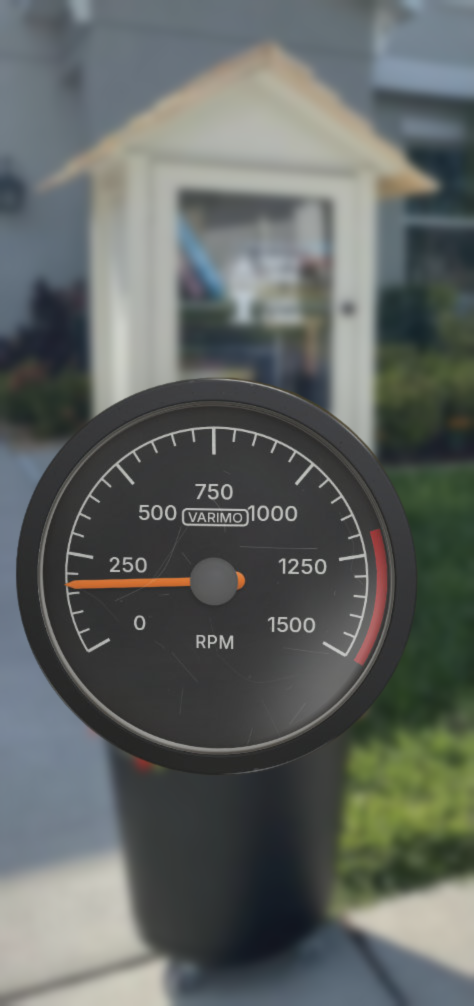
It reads value=175 unit=rpm
